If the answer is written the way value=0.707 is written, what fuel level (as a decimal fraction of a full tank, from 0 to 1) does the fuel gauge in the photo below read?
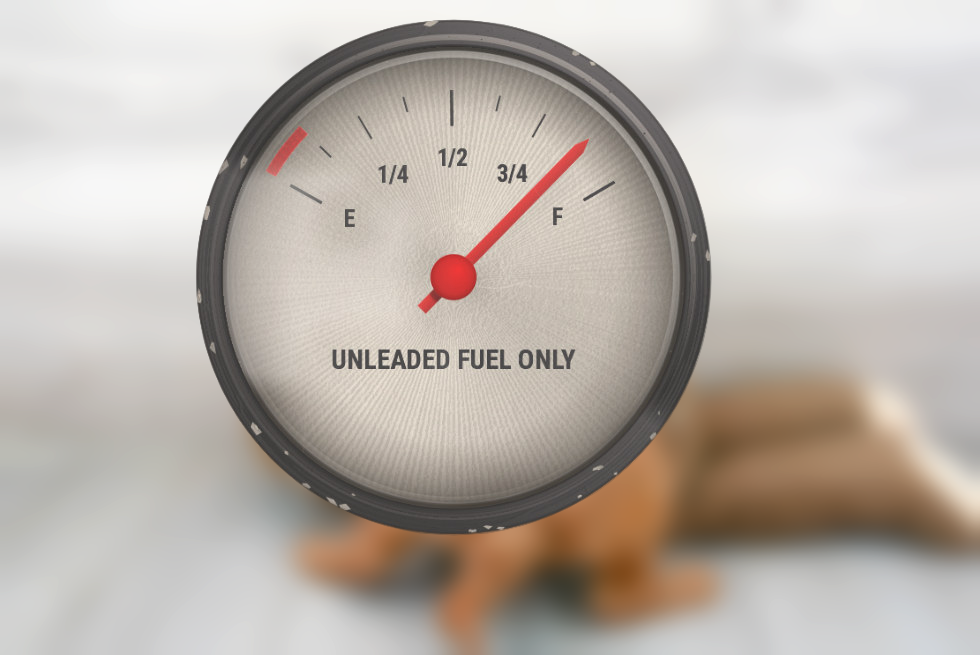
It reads value=0.875
